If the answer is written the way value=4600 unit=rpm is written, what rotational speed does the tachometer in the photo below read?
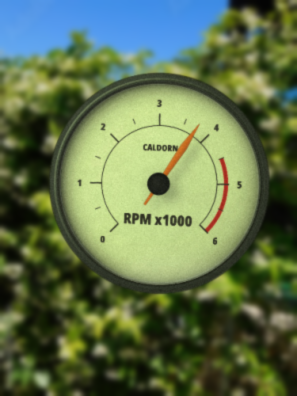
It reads value=3750 unit=rpm
